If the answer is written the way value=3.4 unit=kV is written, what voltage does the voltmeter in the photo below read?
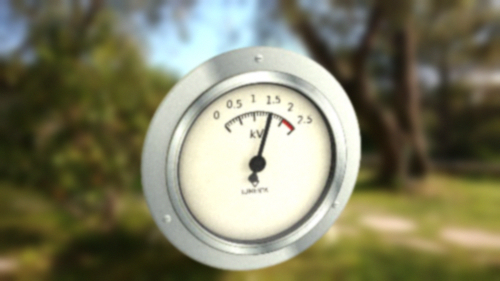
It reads value=1.5 unit=kV
